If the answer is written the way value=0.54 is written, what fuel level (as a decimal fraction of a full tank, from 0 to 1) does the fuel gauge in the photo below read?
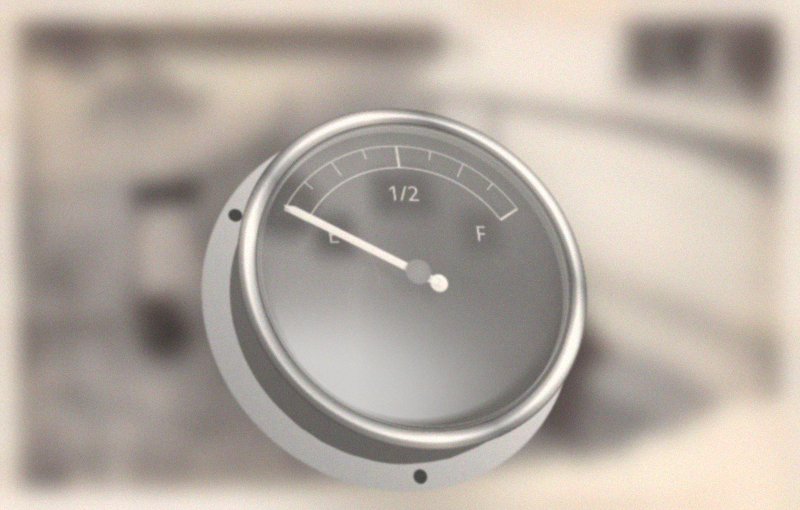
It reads value=0
